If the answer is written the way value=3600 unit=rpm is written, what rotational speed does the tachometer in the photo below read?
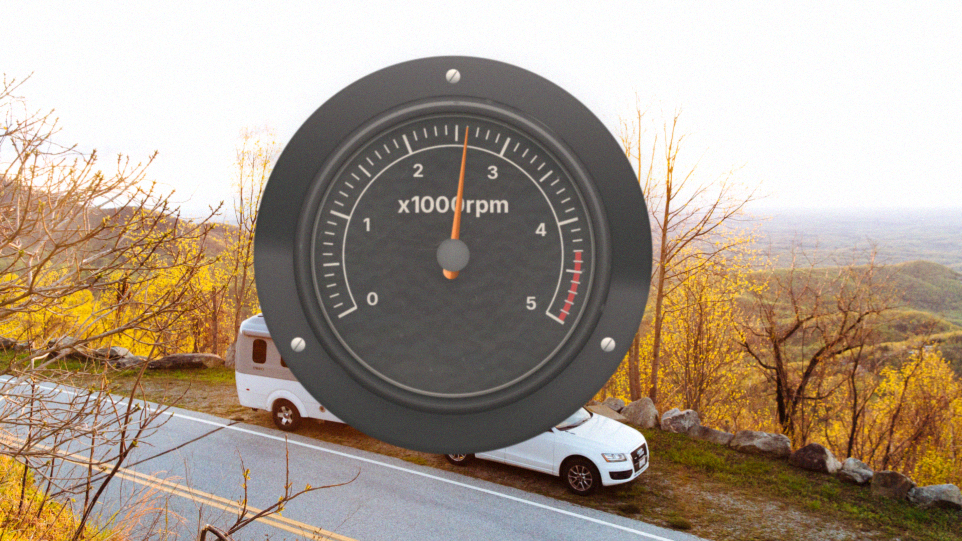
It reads value=2600 unit=rpm
